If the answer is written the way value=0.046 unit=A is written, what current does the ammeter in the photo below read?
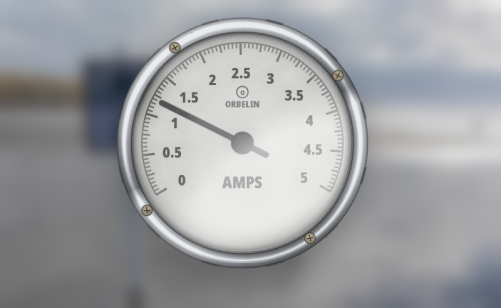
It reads value=1.2 unit=A
